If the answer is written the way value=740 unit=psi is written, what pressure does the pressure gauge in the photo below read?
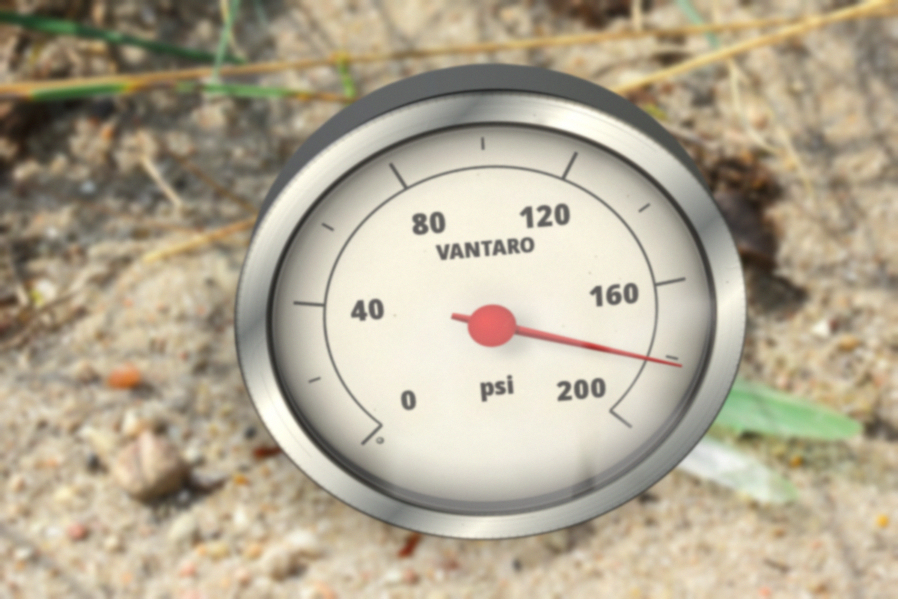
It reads value=180 unit=psi
